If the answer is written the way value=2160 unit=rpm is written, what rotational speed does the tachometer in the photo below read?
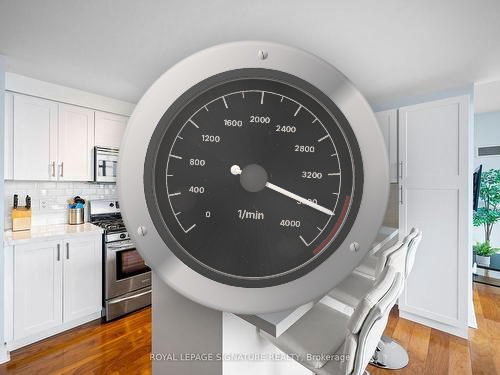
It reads value=3600 unit=rpm
